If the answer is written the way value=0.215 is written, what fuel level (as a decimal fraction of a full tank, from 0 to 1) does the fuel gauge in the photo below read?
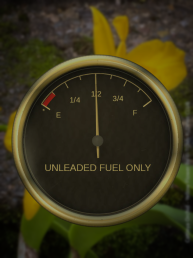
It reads value=0.5
